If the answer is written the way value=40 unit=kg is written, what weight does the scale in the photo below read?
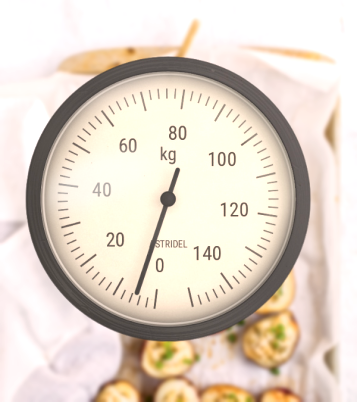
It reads value=5 unit=kg
